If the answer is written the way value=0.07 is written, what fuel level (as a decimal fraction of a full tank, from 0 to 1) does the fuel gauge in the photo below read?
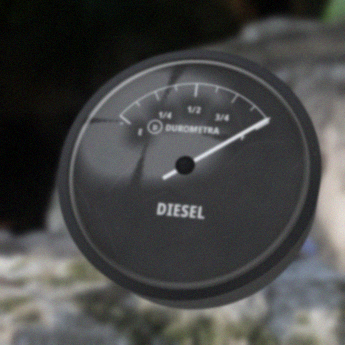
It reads value=1
